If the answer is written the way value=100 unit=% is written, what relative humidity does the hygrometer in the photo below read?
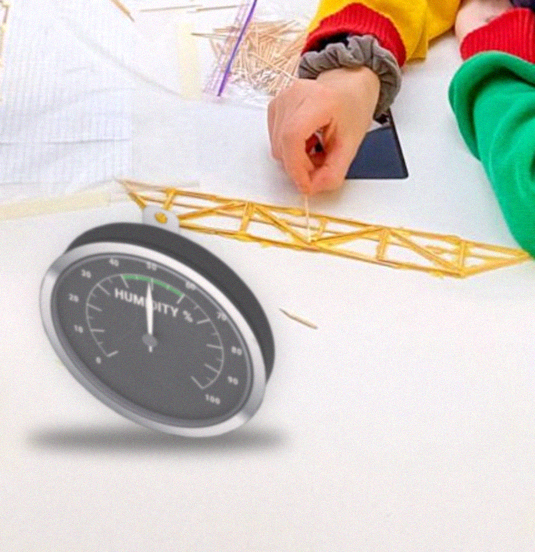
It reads value=50 unit=%
